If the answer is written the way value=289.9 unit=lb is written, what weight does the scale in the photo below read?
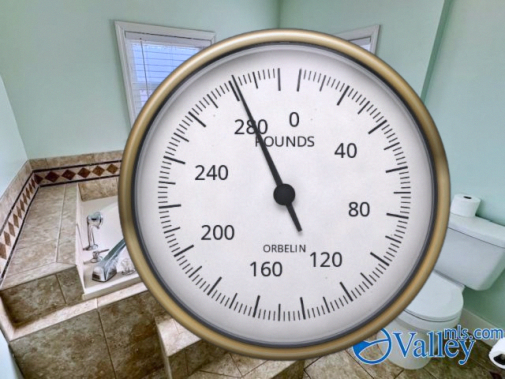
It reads value=282 unit=lb
